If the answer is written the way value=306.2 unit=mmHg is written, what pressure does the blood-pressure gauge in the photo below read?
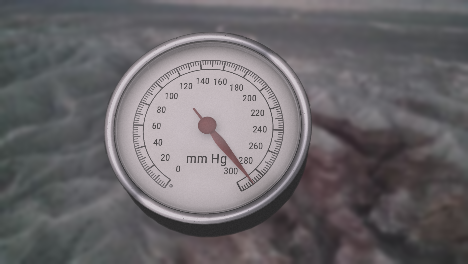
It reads value=290 unit=mmHg
